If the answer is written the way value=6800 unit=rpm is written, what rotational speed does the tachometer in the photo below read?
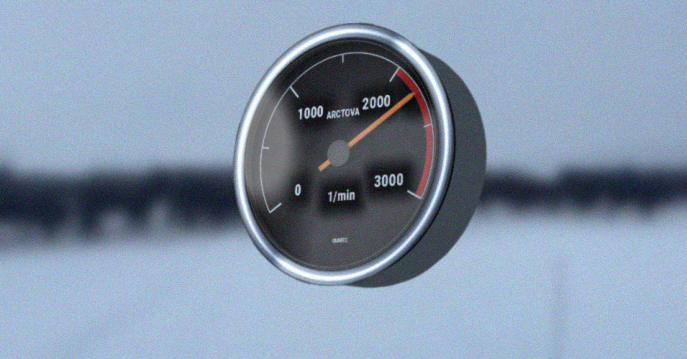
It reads value=2250 unit=rpm
